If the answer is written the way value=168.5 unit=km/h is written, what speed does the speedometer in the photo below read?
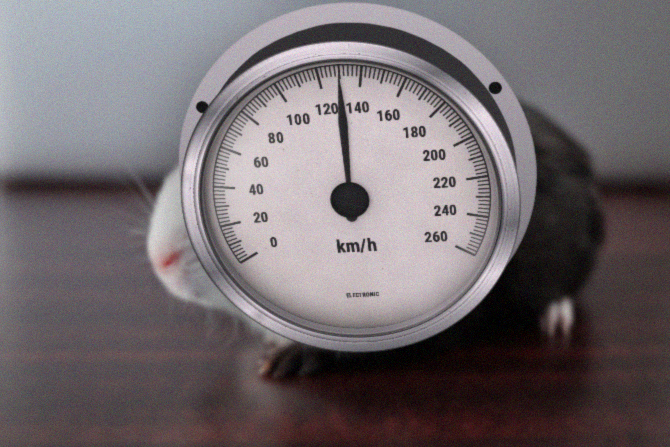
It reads value=130 unit=km/h
